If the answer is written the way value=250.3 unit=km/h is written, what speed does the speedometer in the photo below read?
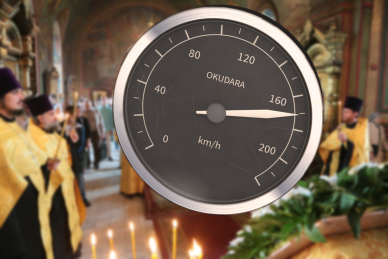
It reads value=170 unit=km/h
